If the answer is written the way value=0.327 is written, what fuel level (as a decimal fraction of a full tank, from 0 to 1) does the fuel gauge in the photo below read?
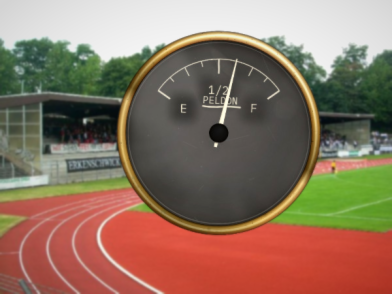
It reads value=0.625
